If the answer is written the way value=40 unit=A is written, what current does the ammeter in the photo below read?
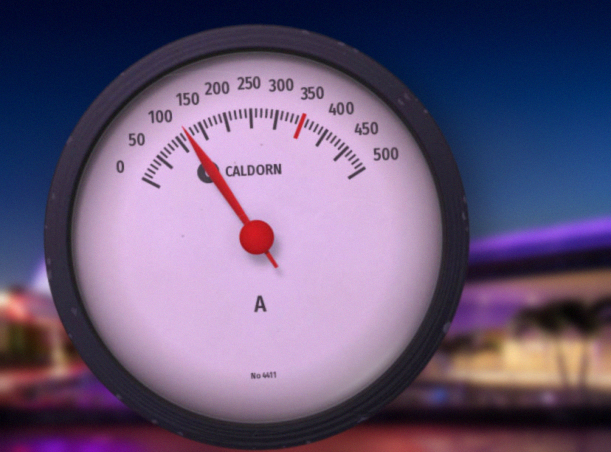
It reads value=120 unit=A
